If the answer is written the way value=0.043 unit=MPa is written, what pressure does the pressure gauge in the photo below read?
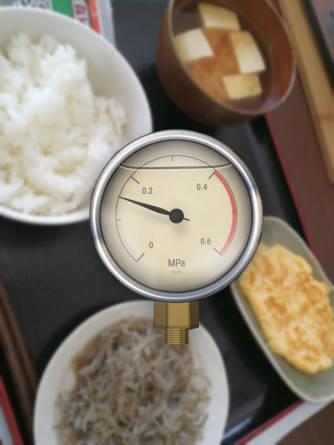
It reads value=0.15 unit=MPa
